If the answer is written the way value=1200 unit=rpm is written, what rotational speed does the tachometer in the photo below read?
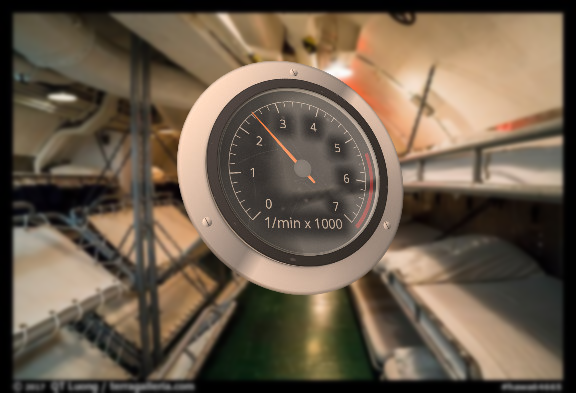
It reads value=2400 unit=rpm
